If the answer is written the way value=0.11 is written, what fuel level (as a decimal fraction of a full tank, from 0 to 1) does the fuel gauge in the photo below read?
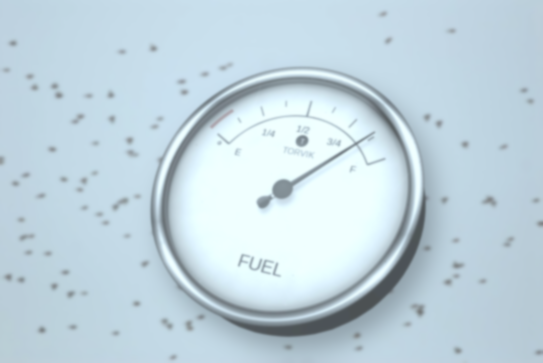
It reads value=0.875
